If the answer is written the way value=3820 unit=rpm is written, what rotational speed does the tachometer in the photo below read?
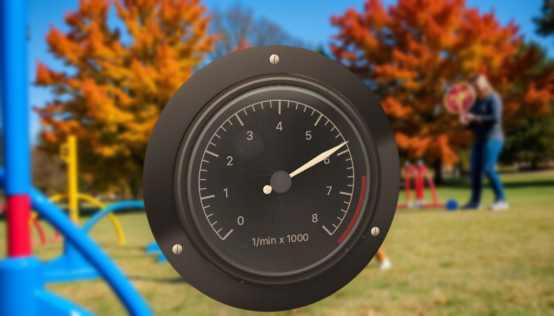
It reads value=5800 unit=rpm
